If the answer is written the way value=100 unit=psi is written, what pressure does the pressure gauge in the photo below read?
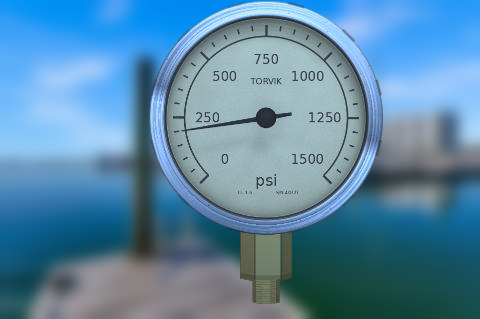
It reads value=200 unit=psi
